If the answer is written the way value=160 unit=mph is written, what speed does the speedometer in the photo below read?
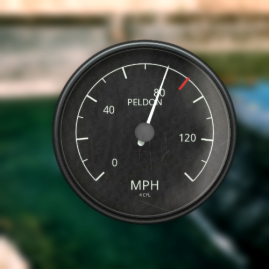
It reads value=80 unit=mph
